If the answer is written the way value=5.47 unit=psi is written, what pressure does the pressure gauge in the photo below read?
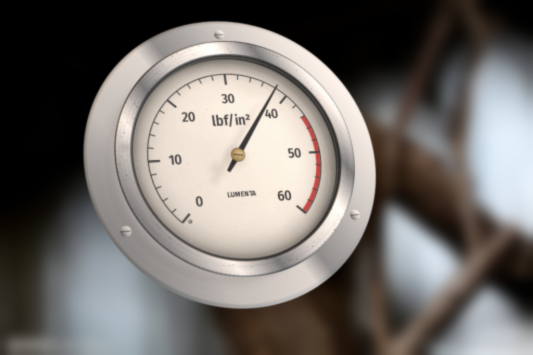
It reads value=38 unit=psi
